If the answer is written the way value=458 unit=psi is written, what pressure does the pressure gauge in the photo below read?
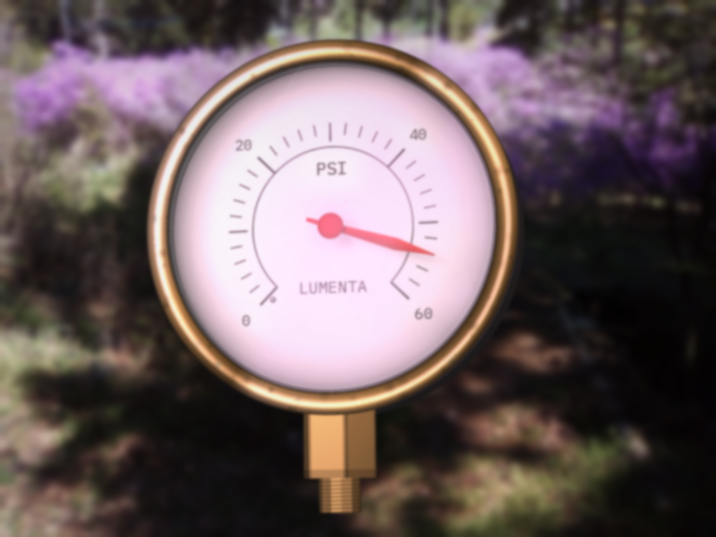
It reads value=54 unit=psi
